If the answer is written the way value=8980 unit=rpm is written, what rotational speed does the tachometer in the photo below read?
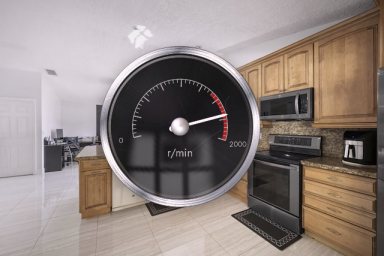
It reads value=1700 unit=rpm
